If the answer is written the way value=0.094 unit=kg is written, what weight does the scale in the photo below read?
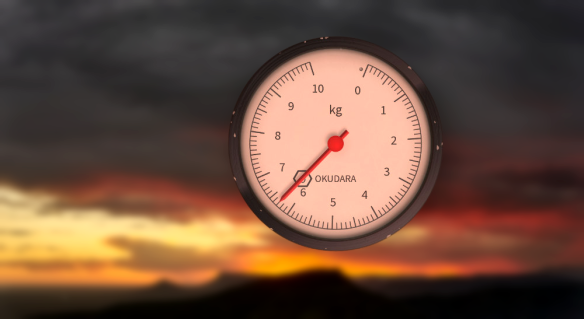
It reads value=6.3 unit=kg
